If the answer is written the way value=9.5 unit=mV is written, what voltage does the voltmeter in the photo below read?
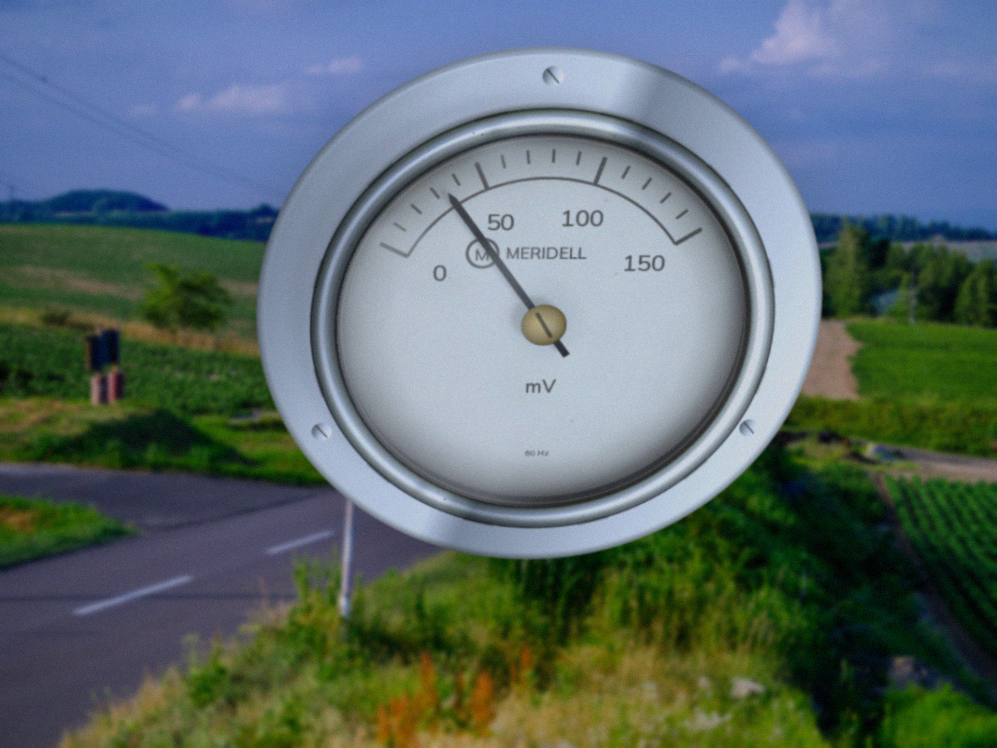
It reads value=35 unit=mV
